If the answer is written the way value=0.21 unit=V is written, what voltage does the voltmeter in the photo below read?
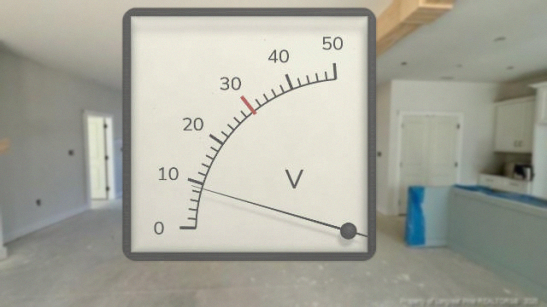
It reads value=9 unit=V
